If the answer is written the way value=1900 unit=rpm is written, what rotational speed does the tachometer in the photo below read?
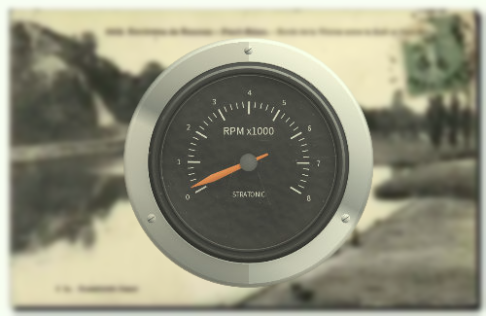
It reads value=200 unit=rpm
